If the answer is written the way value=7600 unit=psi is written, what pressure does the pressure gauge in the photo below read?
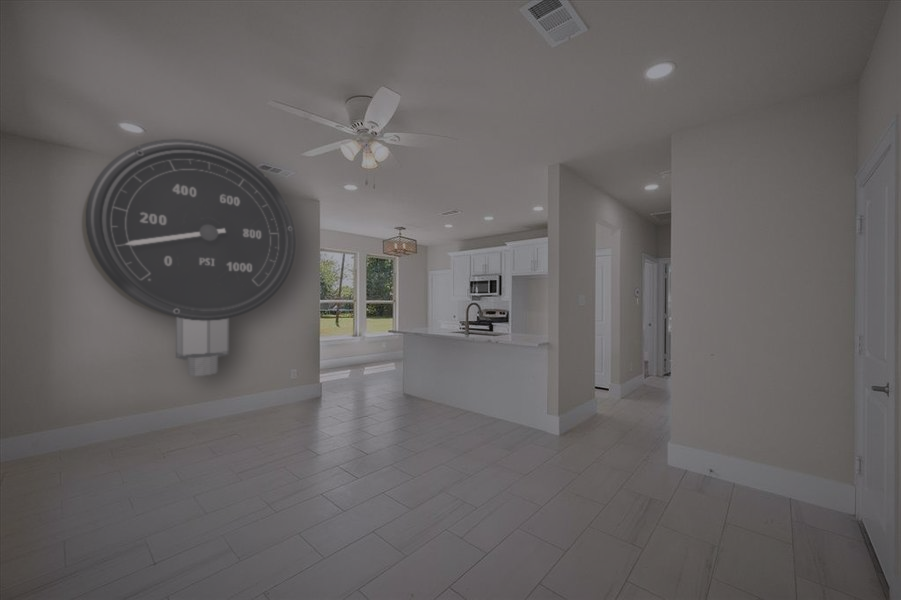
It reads value=100 unit=psi
